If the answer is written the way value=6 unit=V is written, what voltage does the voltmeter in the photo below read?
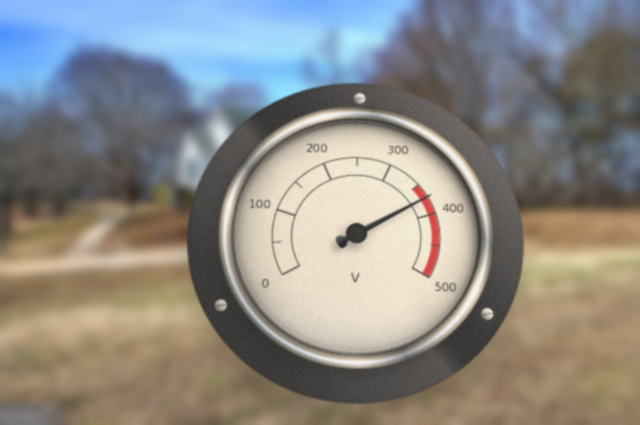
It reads value=375 unit=V
